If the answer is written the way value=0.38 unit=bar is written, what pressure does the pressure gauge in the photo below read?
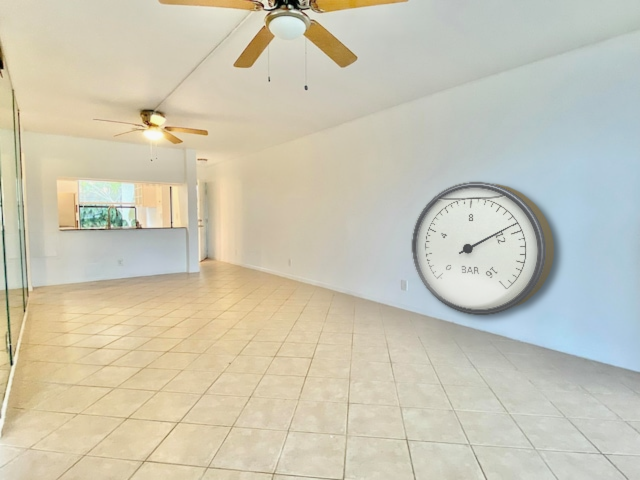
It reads value=11.5 unit=bar
